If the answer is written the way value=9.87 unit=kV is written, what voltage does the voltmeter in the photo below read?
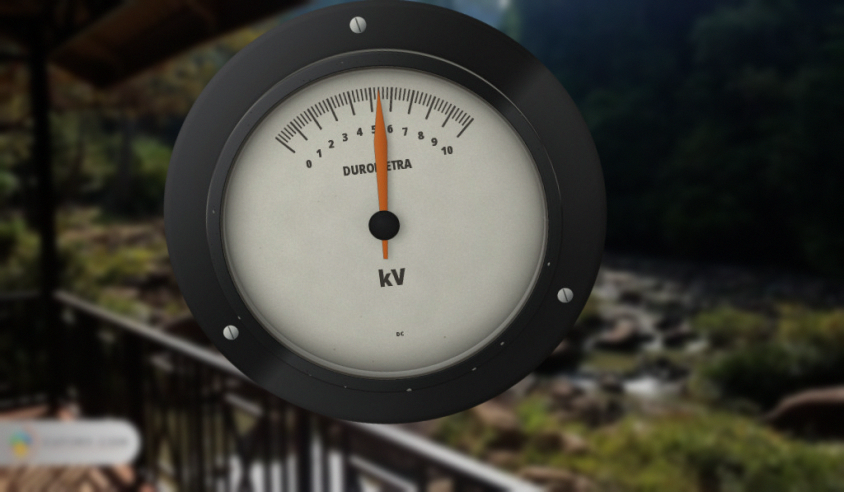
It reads value=5.4 unit=kV
